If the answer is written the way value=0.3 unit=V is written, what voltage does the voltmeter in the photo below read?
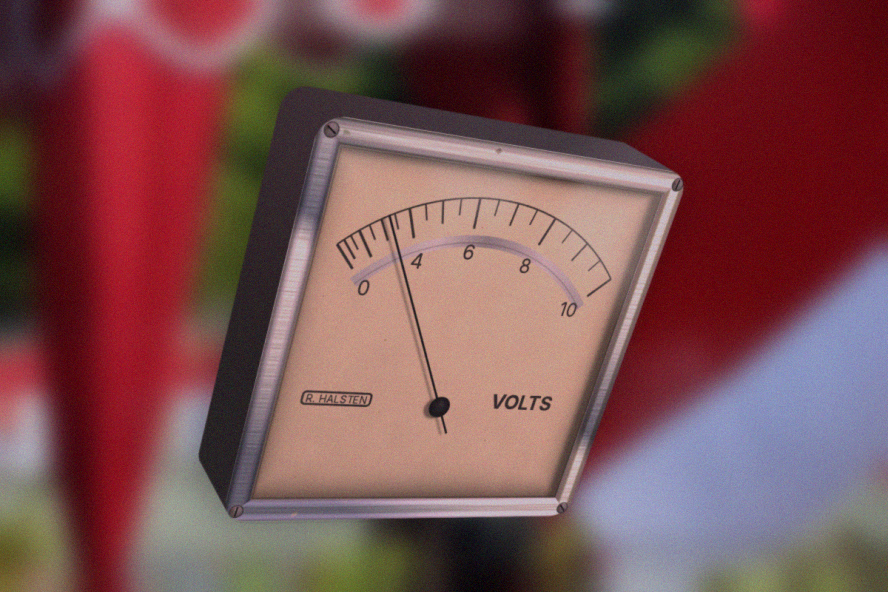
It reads value=3.25 unit=V
